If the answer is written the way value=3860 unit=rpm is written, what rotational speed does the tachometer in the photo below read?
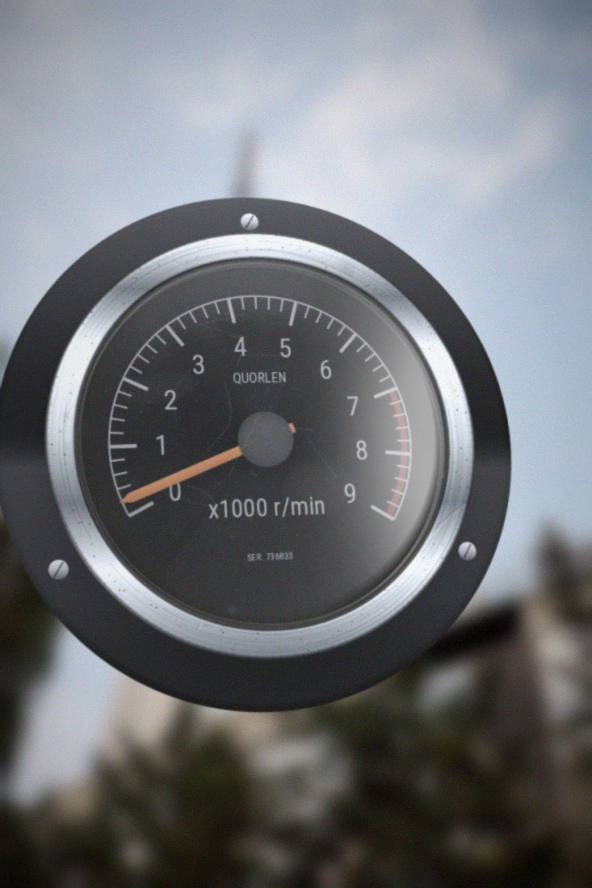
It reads value=200 unit=rpm
